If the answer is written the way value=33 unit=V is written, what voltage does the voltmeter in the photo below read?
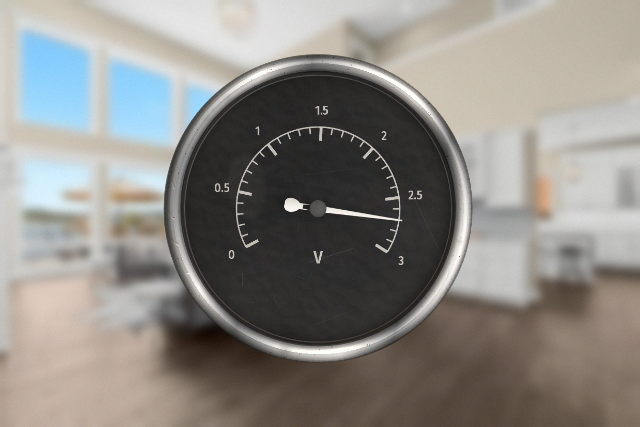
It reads value=2.7 unit=V
